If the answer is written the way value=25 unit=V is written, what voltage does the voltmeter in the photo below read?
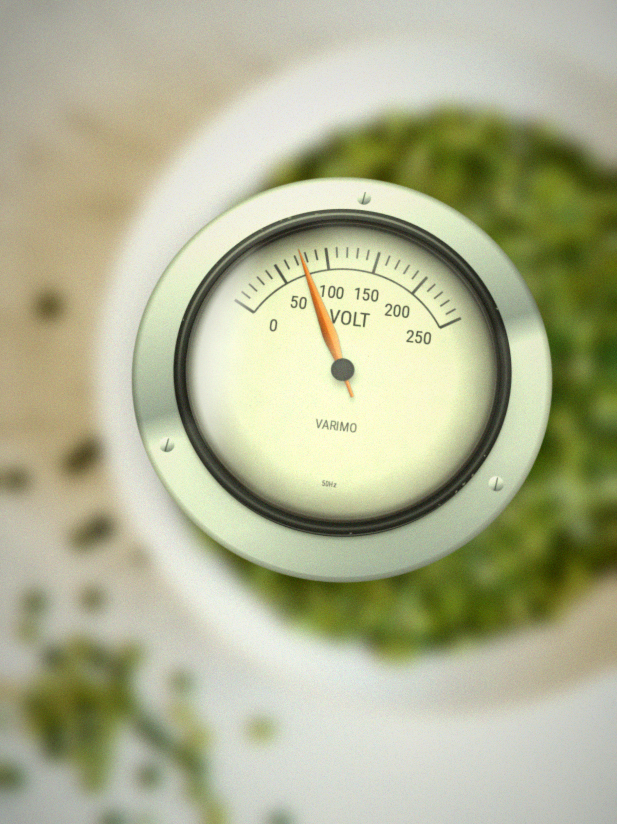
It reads value=75 unit=V
